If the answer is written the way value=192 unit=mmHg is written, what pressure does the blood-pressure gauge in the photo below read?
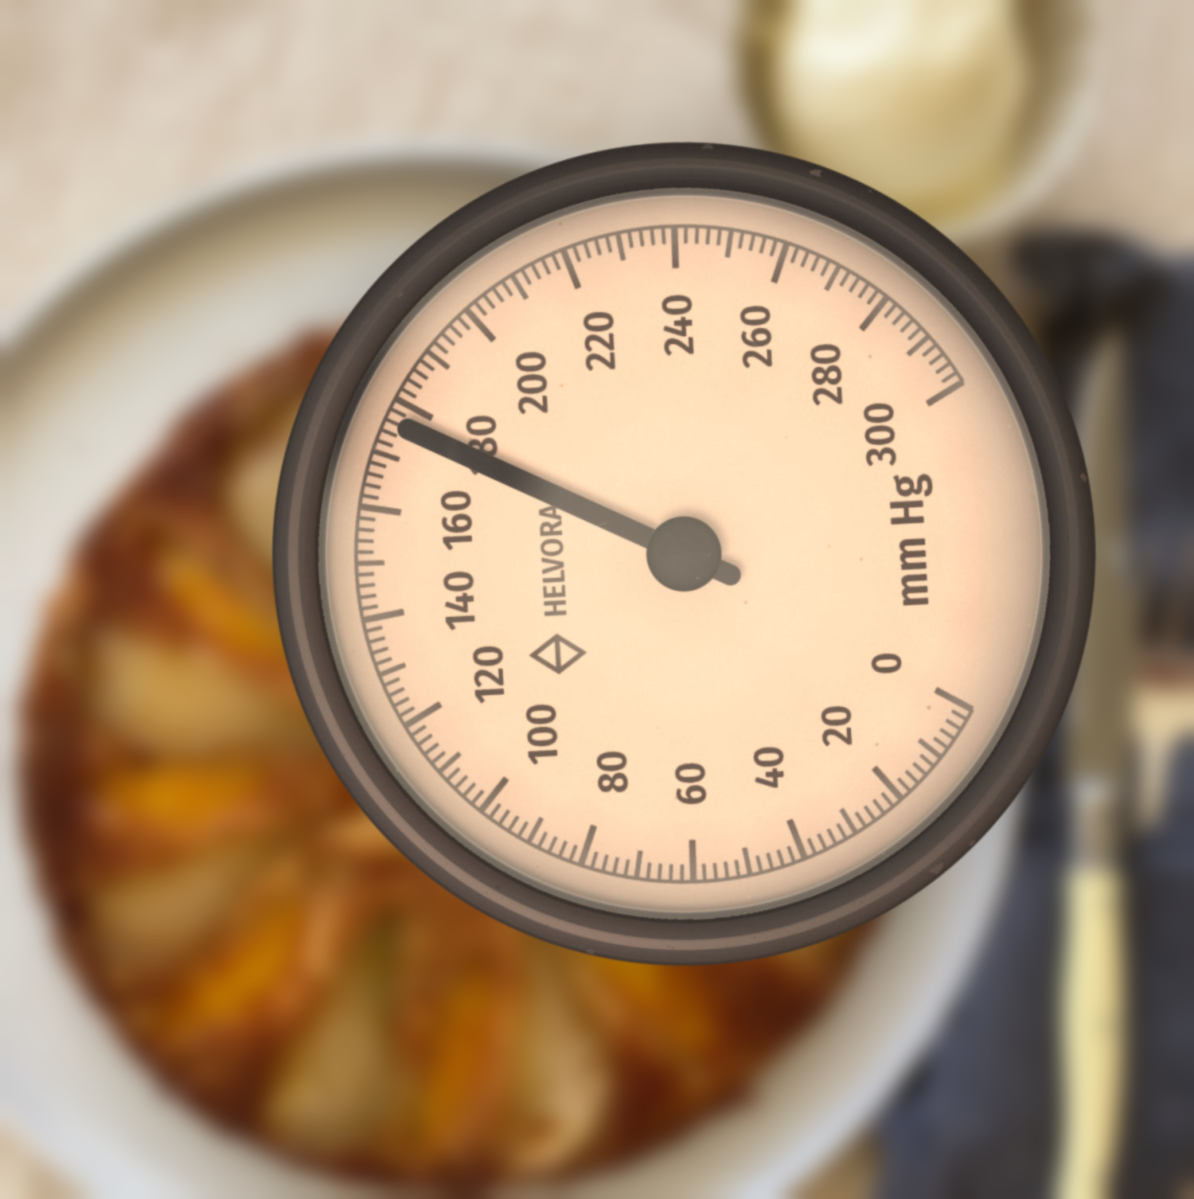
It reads value=176 unit=mmHg
